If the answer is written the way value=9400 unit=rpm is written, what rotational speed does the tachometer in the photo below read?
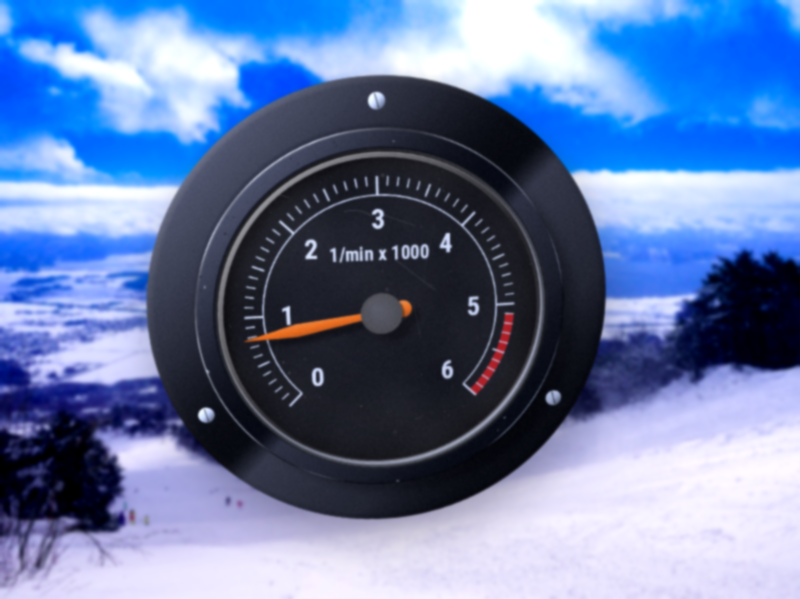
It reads value=800 unit=rpm
